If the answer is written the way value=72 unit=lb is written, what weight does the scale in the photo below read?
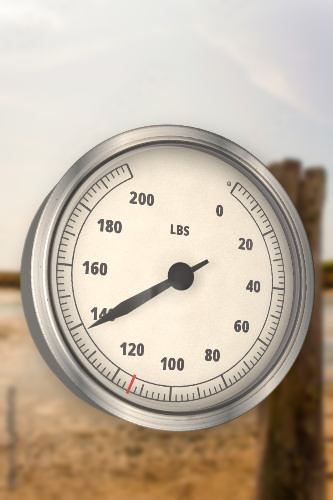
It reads value=138 unit=lb
